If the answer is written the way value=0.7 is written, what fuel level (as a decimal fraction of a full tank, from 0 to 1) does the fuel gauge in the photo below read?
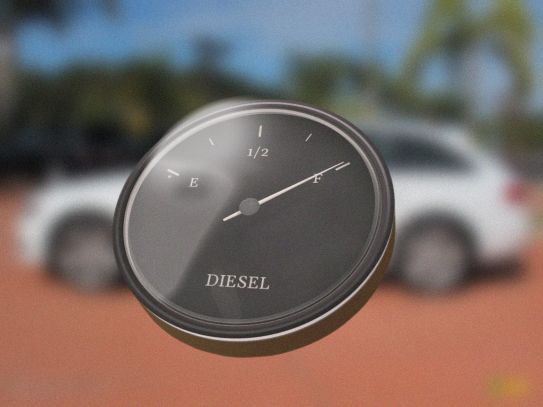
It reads value=1
